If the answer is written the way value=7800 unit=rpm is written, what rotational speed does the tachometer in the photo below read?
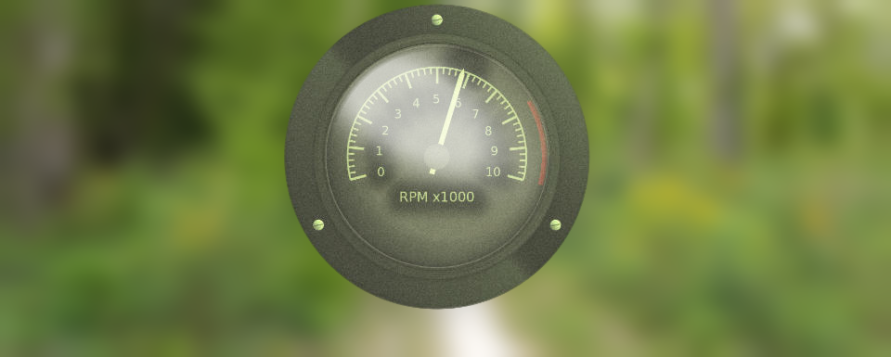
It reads value=5800 unit=rpm
